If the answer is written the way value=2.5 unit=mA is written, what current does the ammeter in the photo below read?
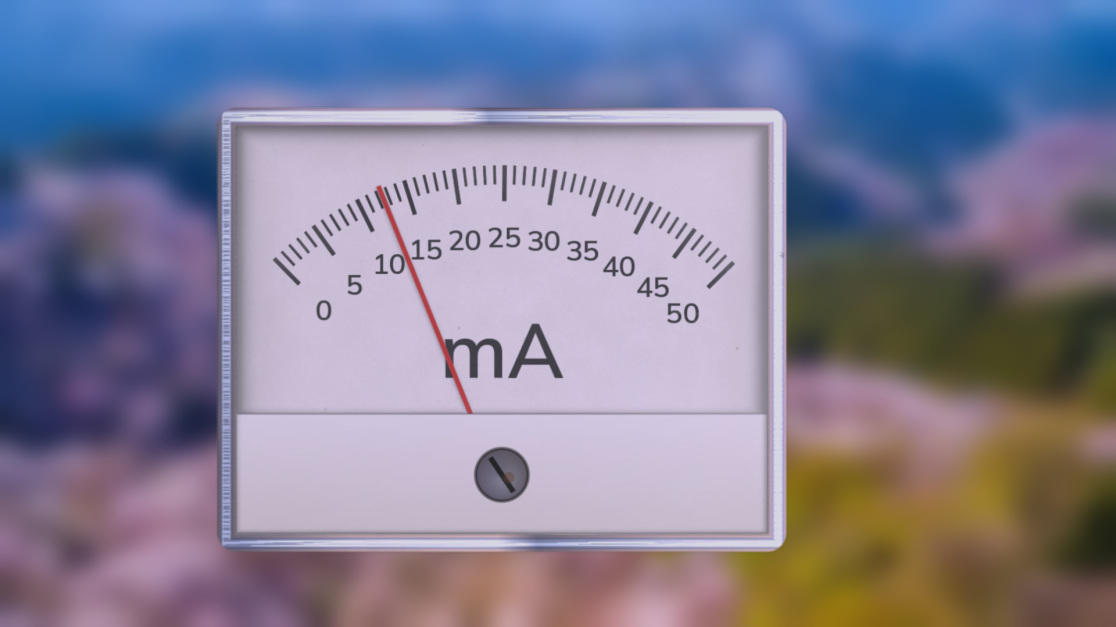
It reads value=12.5 unit=mA
